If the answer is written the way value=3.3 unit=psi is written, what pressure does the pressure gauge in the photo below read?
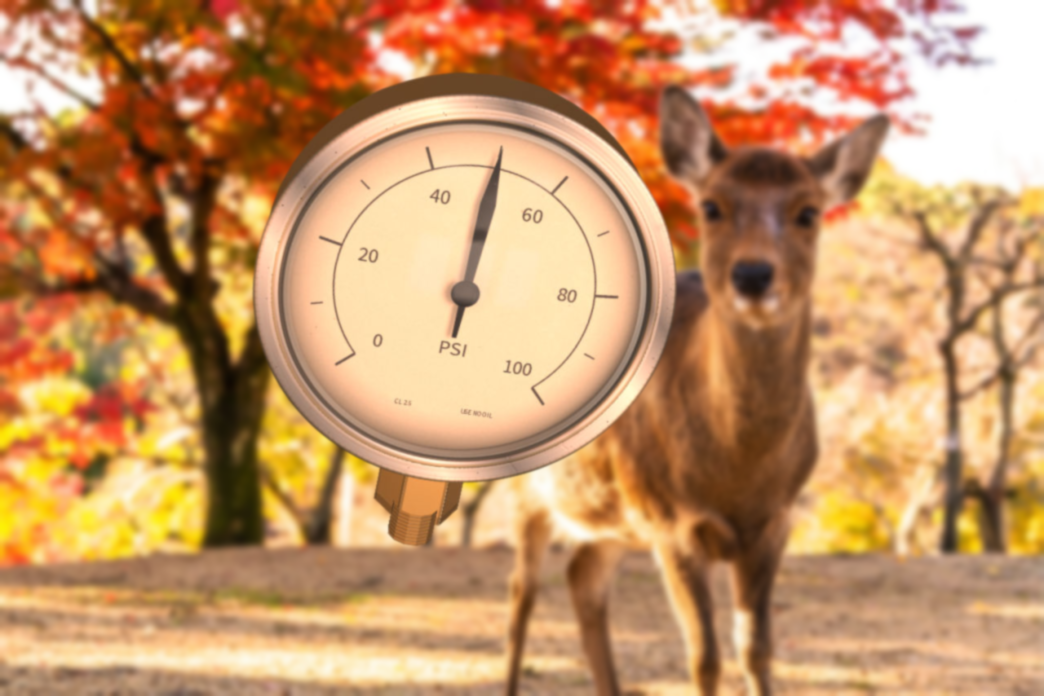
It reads value=50 unit=psi
